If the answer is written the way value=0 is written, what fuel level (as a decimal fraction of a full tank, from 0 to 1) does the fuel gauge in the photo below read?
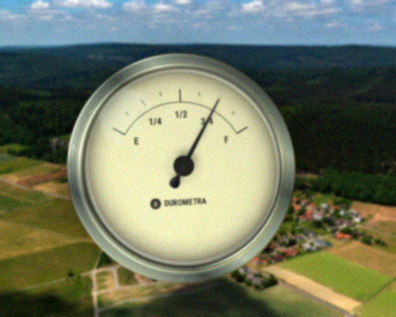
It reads value=0.75
